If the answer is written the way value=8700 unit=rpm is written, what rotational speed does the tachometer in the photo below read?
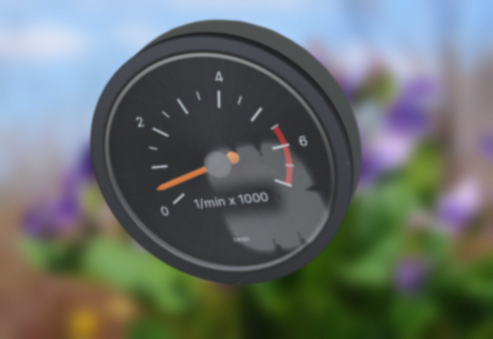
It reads value=500 unit=rpm
